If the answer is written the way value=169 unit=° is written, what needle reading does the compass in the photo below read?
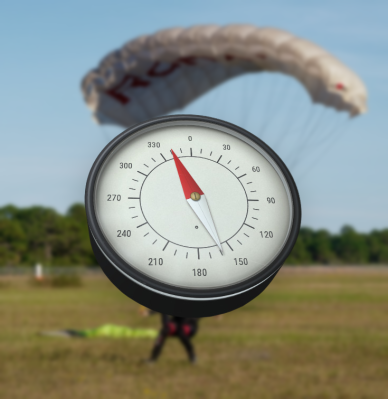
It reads value=340 unit=°
